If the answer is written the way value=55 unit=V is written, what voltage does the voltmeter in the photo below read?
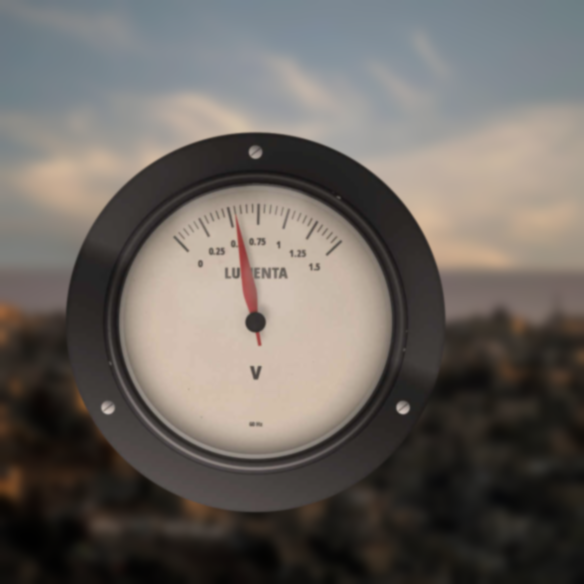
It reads value=0.55 unit=V
